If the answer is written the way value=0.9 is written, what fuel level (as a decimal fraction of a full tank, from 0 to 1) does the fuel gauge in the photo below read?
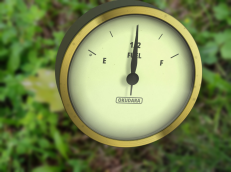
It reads value=0.5
